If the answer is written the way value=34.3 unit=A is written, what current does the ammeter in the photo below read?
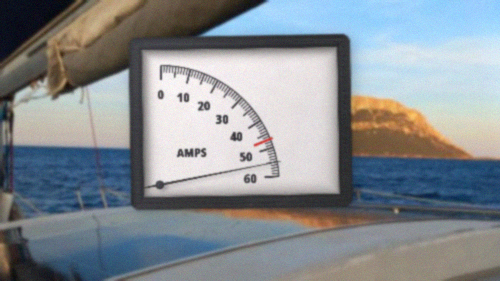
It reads value=55 unit=A
